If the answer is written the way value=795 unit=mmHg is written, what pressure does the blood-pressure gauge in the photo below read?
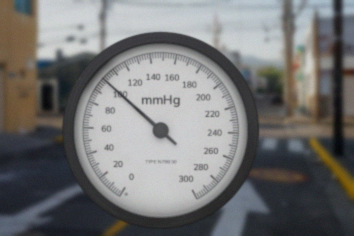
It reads value=100 unit=mmHg
